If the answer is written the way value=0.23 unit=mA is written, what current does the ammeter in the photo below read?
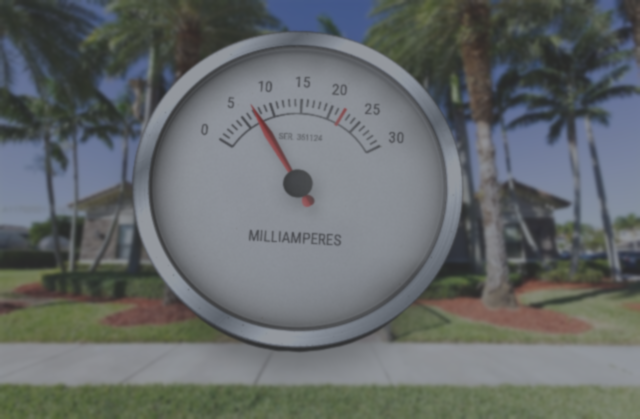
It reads value=7 unit=mA
